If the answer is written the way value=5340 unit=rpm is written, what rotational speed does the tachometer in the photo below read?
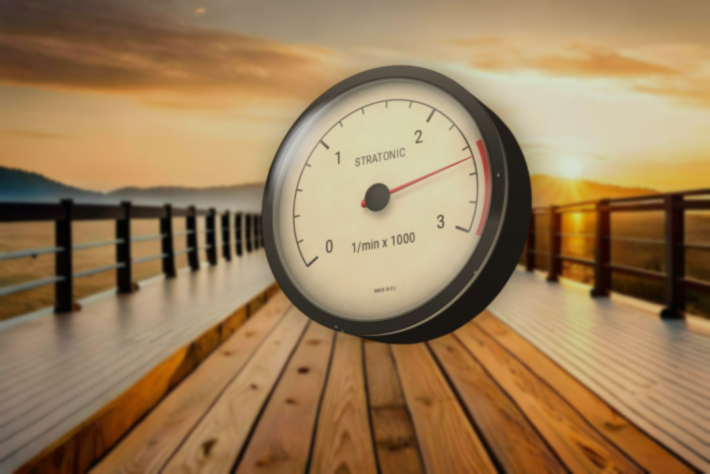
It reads value=2500 unit=rpm
